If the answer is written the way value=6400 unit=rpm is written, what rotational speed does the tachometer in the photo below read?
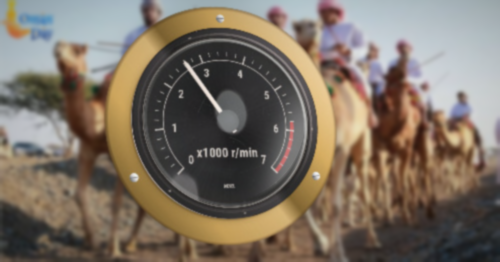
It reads value=2600 unit=rpm
